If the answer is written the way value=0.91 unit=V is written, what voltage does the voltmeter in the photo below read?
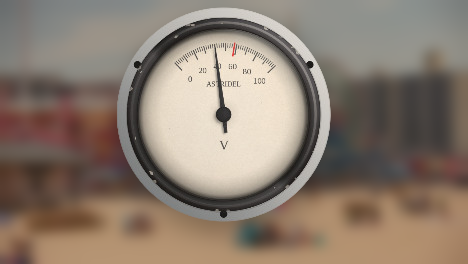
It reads value=40 unit=V
